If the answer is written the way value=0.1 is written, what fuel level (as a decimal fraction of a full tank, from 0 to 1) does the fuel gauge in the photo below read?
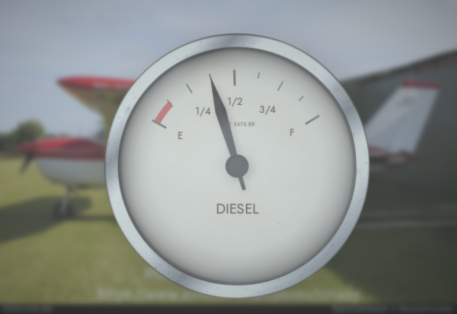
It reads value=0.375
